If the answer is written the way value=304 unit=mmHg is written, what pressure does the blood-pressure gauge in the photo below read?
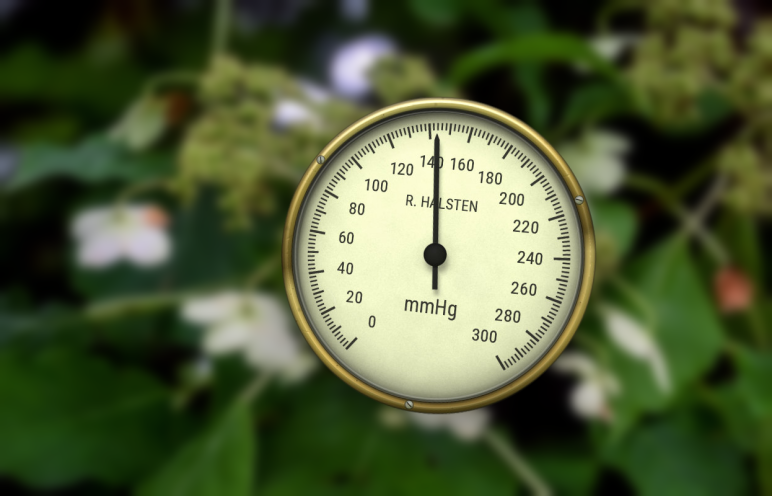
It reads value=144 unit=mmHg
